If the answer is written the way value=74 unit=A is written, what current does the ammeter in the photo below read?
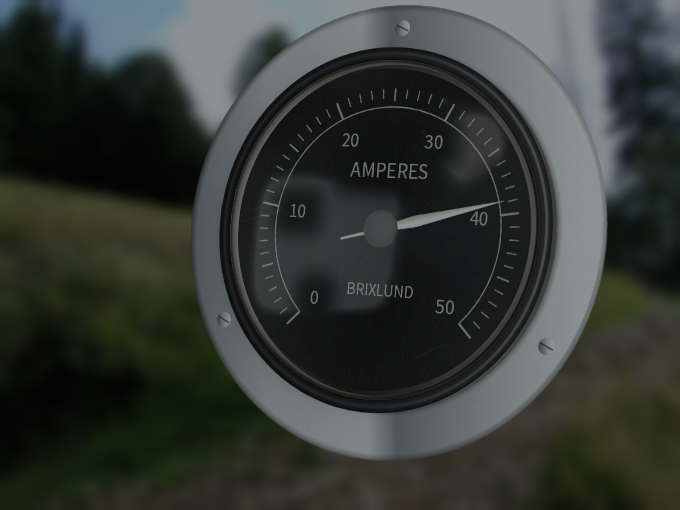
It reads value=39 unit=A
